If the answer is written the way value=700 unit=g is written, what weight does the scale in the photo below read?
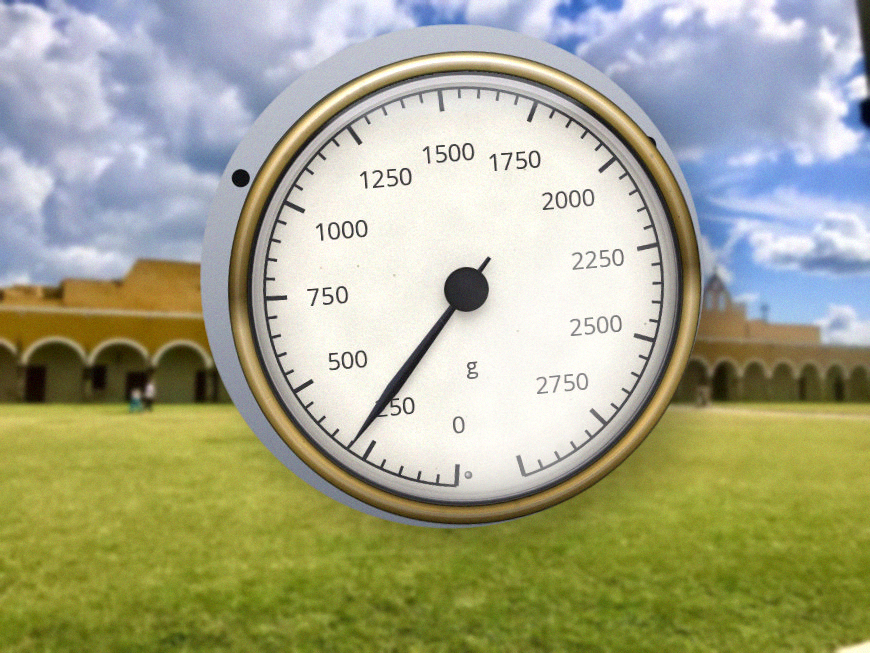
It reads value=300 unit=g
